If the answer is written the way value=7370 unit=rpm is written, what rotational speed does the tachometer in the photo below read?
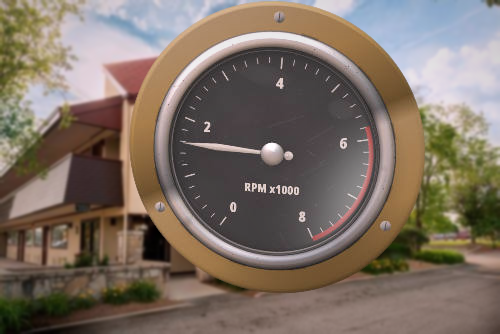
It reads value=1600 unit=rpm
